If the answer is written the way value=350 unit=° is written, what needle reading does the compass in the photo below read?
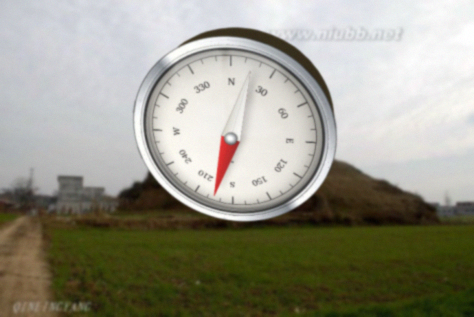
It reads value=195 unit=°
